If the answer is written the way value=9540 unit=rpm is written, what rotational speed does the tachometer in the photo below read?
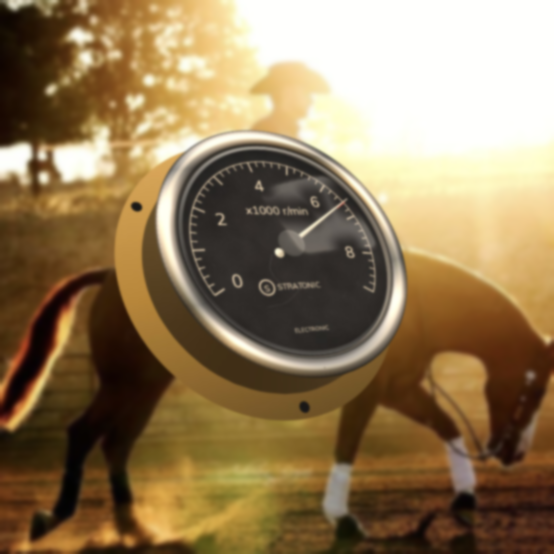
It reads value=6600 unit=rpm
